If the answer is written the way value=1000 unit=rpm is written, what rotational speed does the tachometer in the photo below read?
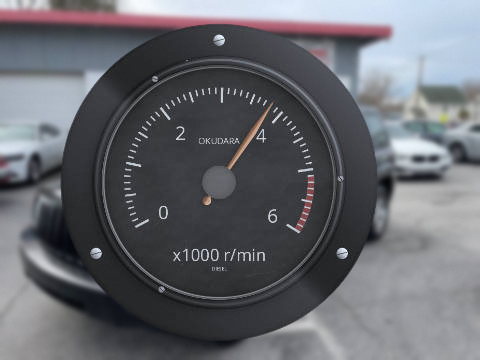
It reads value=3800 unit=rpm
